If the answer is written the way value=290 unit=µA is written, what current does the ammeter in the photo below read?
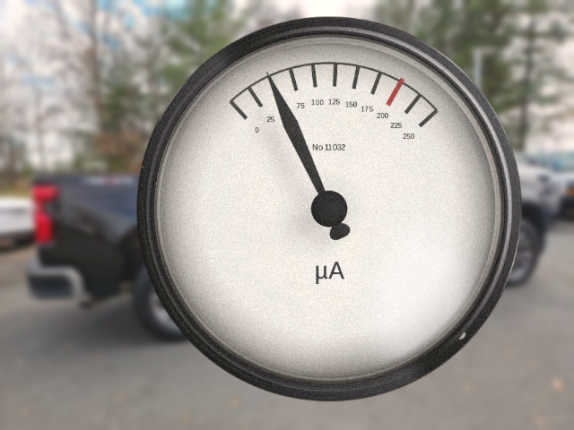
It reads value=50 unit=µA
